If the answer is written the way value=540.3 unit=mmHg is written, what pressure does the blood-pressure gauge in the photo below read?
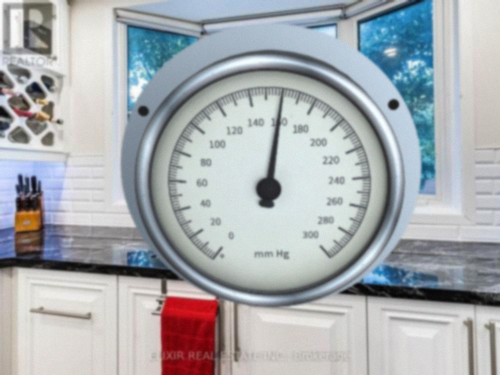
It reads value=160 unit=mmHg
